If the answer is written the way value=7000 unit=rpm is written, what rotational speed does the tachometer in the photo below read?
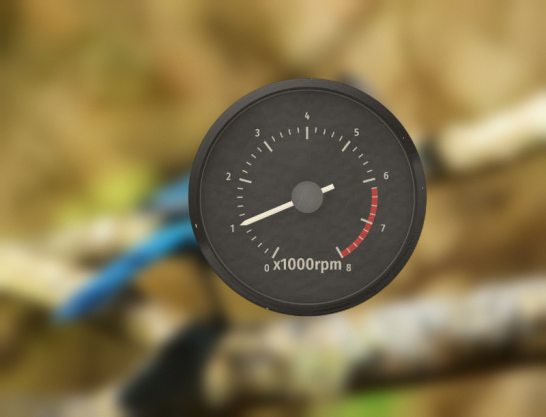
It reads value=1000 unit=rpm
